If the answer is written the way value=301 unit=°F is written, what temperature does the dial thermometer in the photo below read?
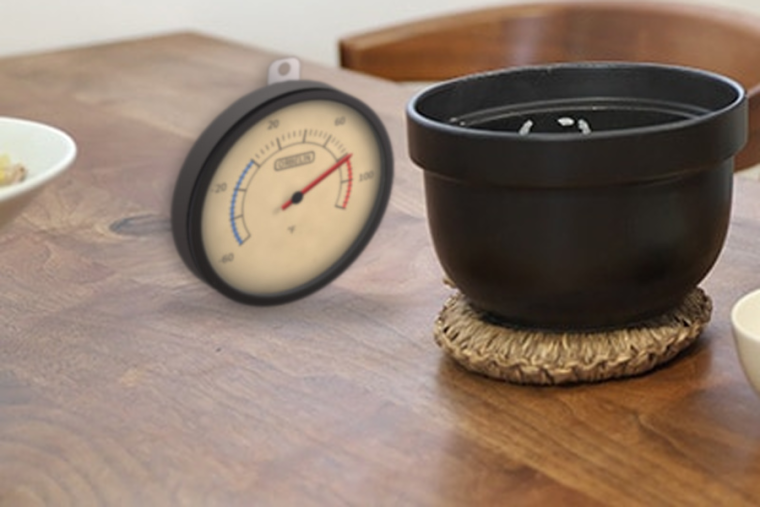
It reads value=80 unit=°F
